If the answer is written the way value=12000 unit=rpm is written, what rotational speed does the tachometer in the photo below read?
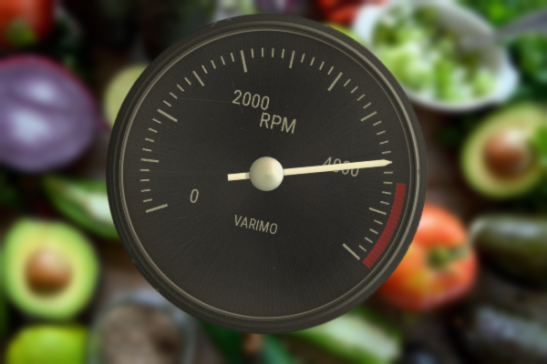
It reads value=4000 unit=rpm
